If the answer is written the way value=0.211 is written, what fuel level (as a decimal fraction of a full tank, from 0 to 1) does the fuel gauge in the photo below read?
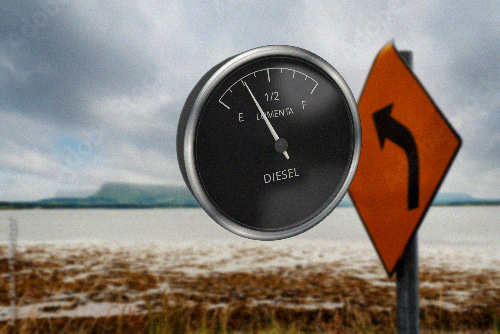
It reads value=0.25
